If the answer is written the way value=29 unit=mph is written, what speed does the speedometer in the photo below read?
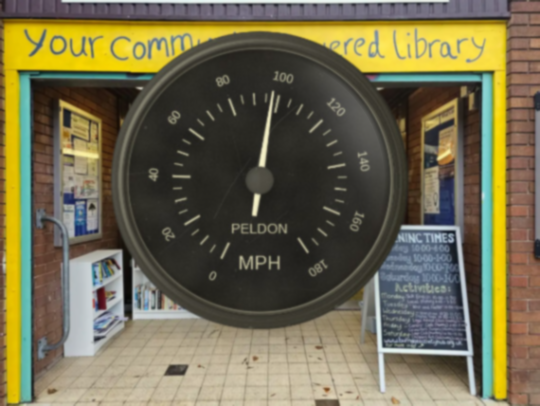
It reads value=97.5 unit=mph
